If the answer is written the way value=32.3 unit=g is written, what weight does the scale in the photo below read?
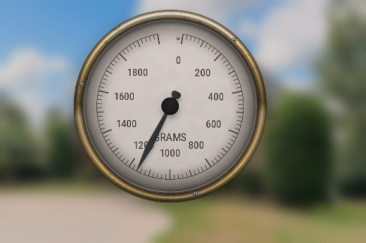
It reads value=1160 unit=g
